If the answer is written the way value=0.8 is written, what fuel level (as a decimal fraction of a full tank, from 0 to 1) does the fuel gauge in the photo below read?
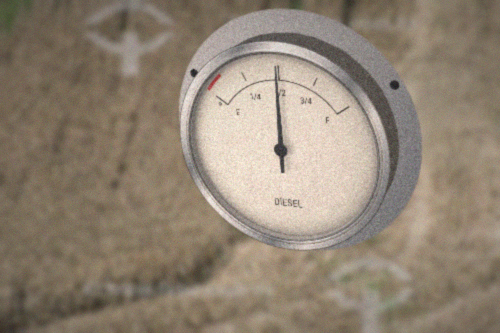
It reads value=0.5
